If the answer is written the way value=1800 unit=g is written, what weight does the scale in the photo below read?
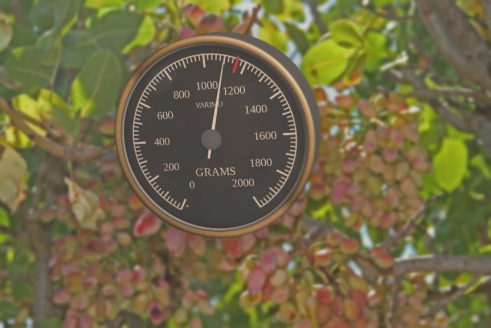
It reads value=1100 unit=g
